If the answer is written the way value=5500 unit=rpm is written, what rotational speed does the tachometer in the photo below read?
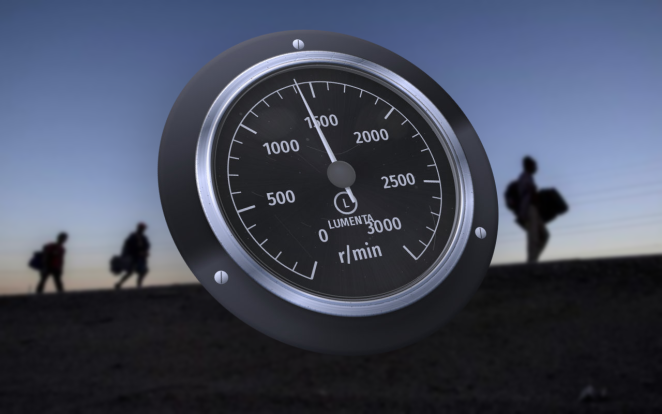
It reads value=1400 unit=rpm
